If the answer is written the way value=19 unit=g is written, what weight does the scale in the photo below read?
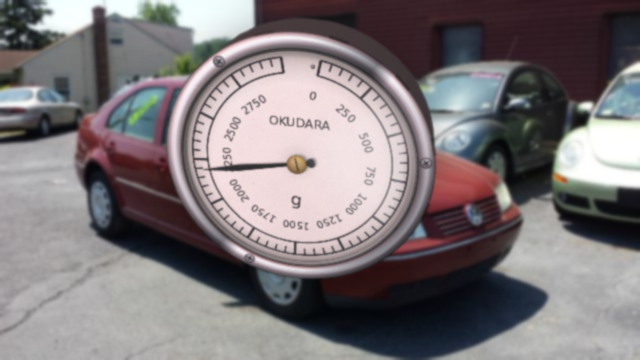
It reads value=2200 unit=g
